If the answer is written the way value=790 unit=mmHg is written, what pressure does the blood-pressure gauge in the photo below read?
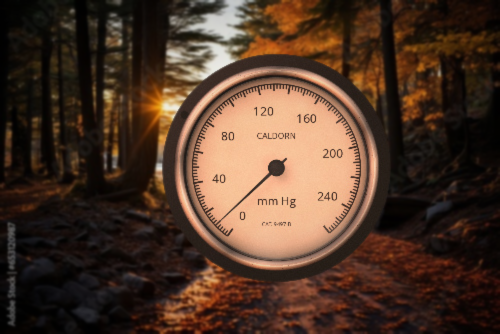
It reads value=10 unit=mmHg
